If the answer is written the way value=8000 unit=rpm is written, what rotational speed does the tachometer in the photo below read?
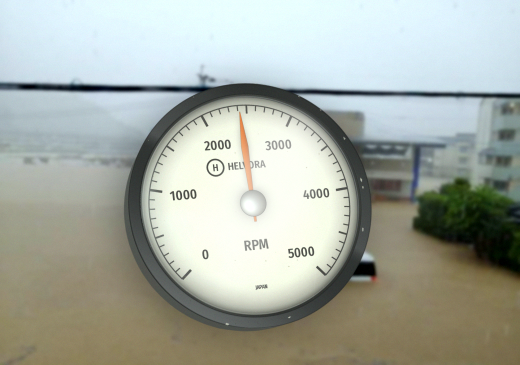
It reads value=2400 unit=rpm
